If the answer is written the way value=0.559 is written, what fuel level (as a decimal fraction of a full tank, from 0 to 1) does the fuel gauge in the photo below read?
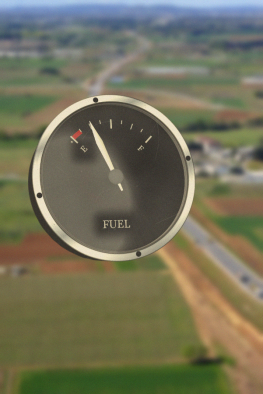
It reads value=0.25
